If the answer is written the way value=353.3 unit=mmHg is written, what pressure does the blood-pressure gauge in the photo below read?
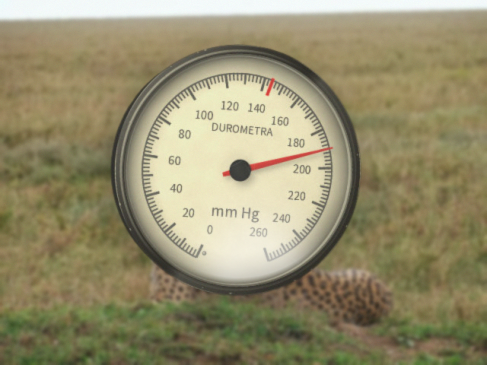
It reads value=190 unit=mmHg
